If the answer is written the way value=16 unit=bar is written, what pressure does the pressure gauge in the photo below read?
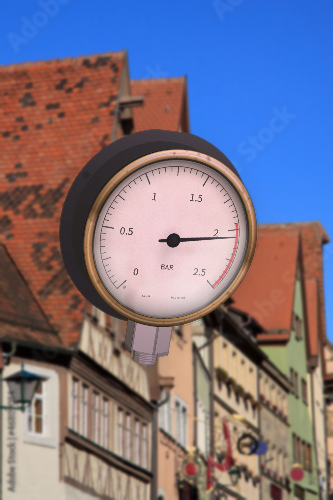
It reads value=2.05 unit=bar
